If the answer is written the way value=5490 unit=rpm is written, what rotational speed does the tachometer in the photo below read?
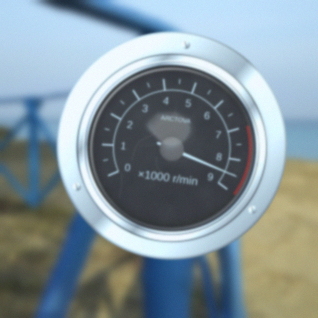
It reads value=8500 unit=rpm
